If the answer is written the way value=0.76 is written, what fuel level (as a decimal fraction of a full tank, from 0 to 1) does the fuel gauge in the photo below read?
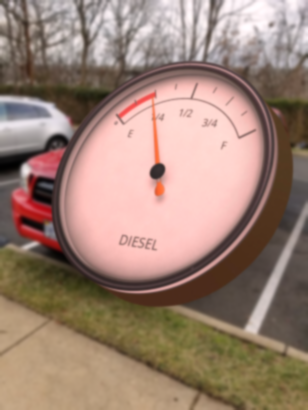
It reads value=0.25
